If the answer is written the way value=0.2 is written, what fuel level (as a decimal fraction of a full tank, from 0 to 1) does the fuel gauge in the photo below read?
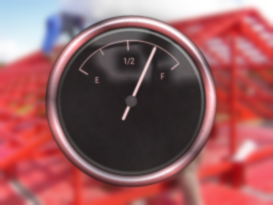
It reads value=0.75
